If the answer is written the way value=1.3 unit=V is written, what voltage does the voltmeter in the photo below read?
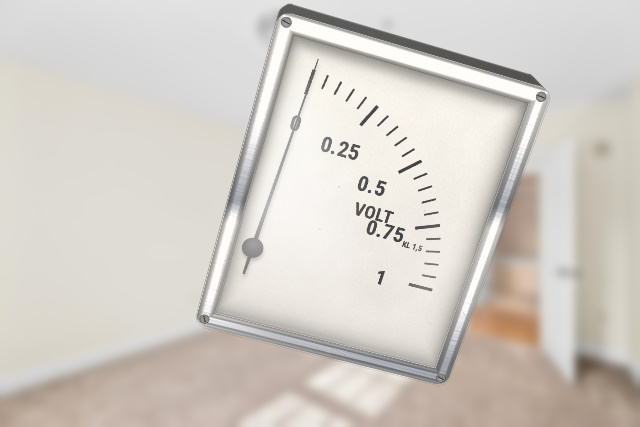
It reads value=0 unit=V
